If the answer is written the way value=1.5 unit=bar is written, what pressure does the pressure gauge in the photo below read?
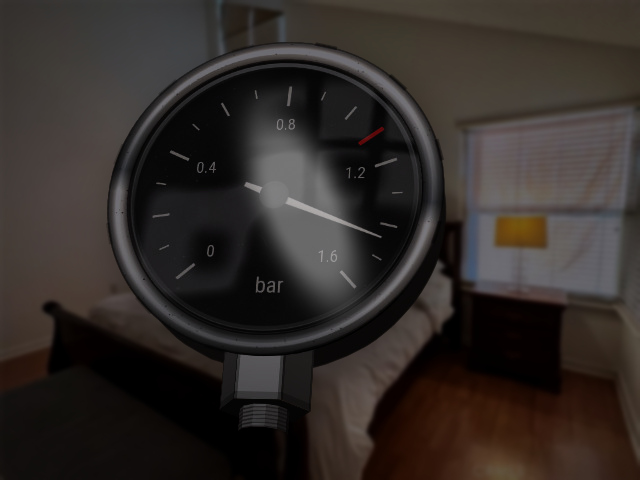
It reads value=1.45 unit=bar
